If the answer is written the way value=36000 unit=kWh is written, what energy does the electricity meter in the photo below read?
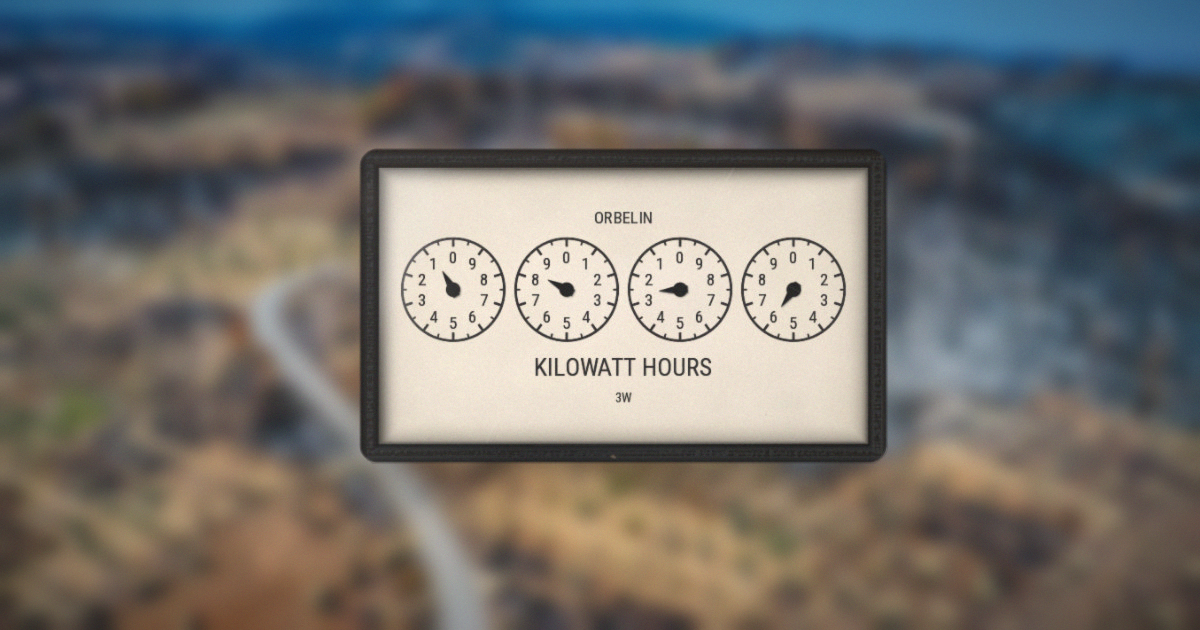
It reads value=826 unit=kWh
